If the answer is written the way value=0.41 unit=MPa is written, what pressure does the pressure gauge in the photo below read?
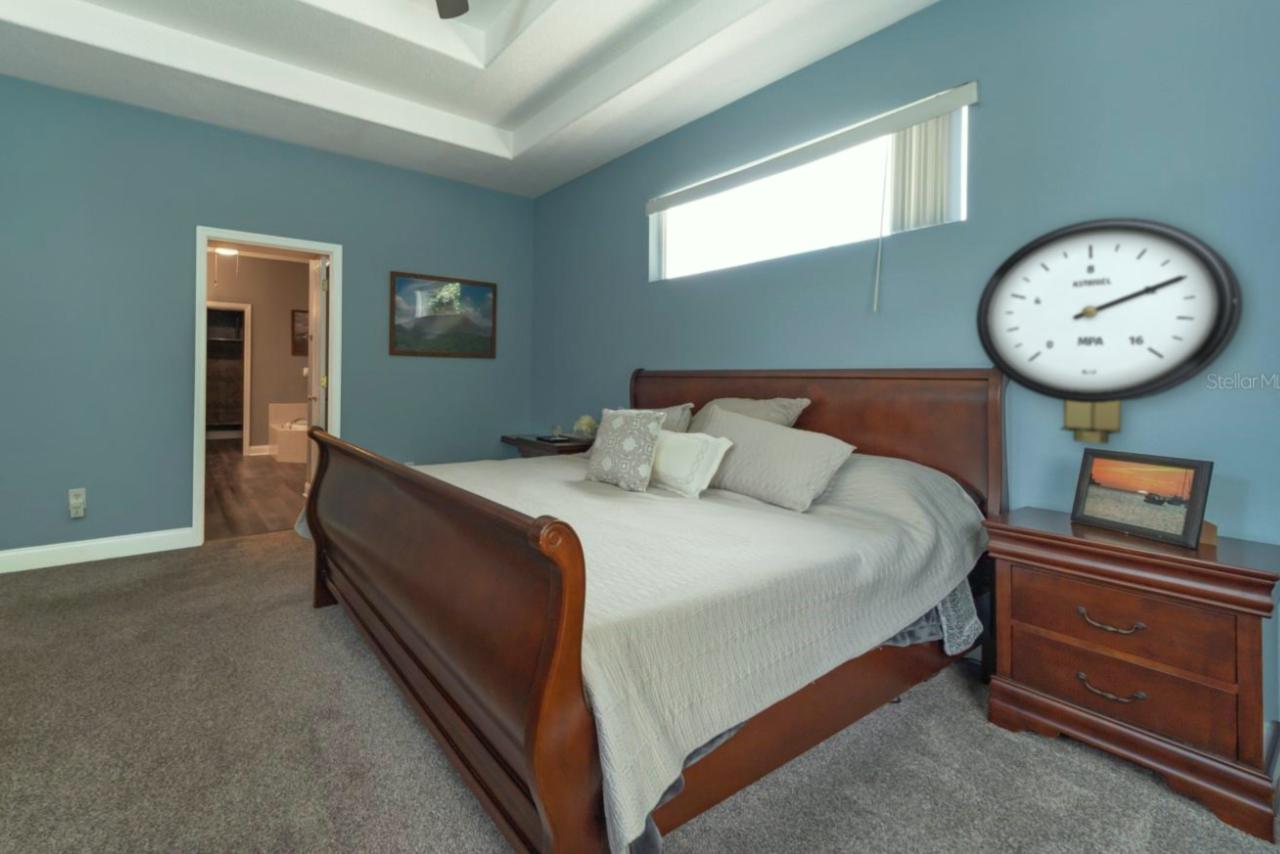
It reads value=12 unit=MPa
